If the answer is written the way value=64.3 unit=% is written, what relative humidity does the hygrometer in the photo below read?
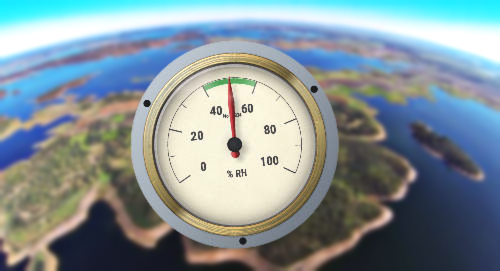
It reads value=50 unit=%
